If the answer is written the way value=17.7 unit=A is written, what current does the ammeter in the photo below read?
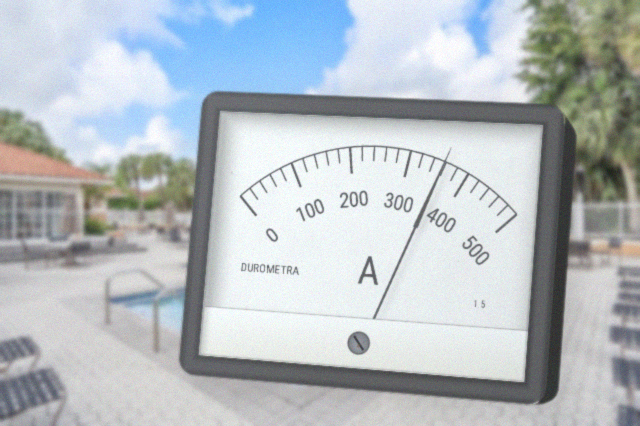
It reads value=360 unit=A
